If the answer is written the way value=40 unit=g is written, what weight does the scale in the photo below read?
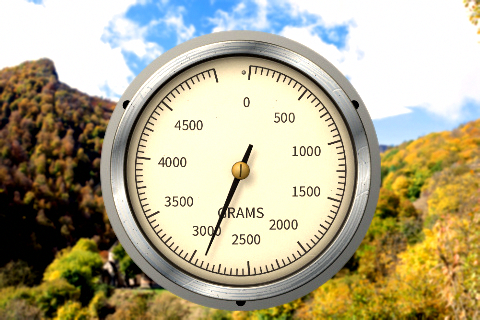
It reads value=2900 unit=g
